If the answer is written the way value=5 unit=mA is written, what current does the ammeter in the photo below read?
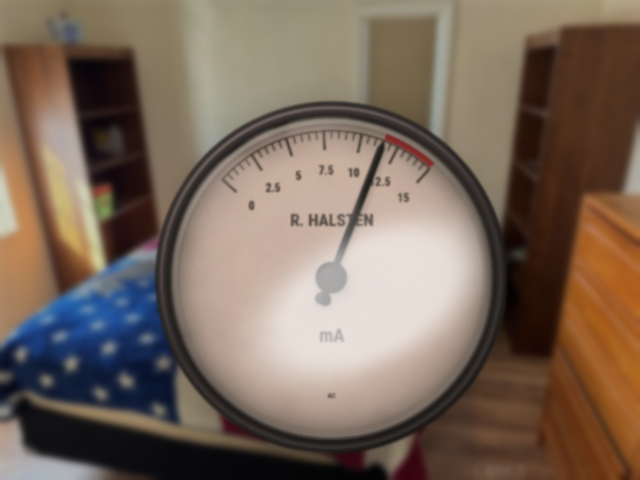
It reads value=11.5 unit=mA
